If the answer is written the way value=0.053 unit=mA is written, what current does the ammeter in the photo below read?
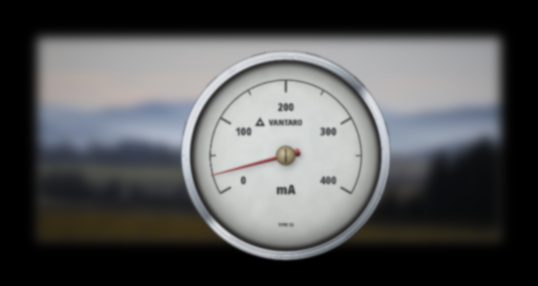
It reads value=25 unit=mA
